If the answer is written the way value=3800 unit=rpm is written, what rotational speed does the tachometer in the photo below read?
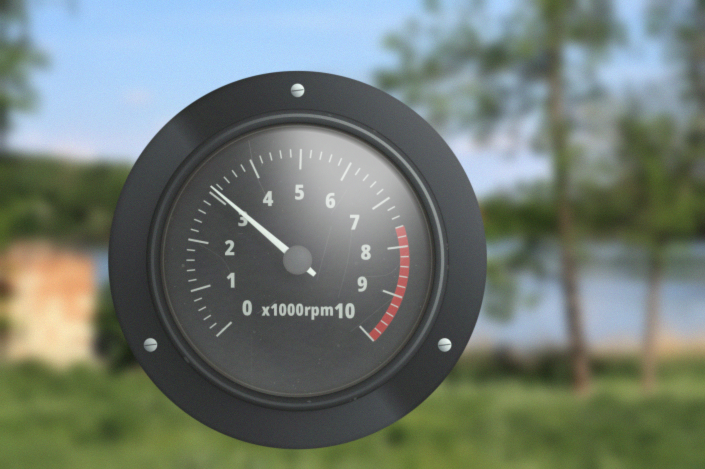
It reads value=3100 unit=rpm
